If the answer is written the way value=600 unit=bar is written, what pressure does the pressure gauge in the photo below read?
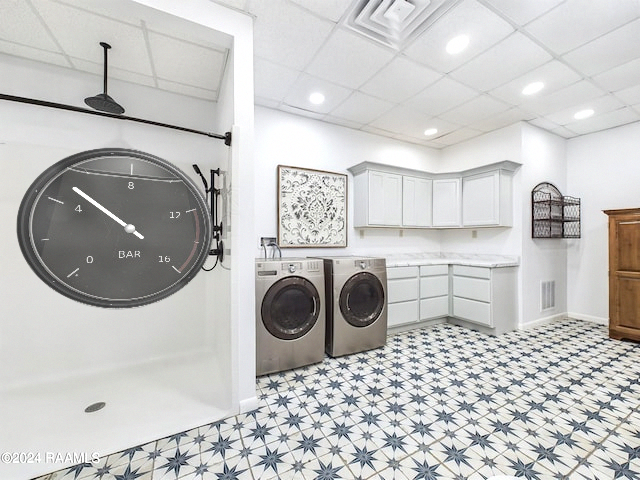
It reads value=5 unit=bar
